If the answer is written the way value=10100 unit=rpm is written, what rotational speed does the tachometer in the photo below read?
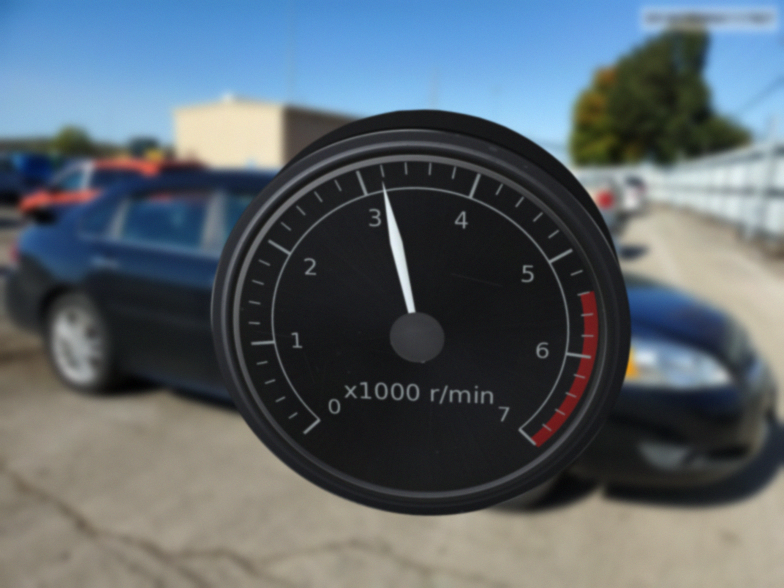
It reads value=3200 unit=rpm
